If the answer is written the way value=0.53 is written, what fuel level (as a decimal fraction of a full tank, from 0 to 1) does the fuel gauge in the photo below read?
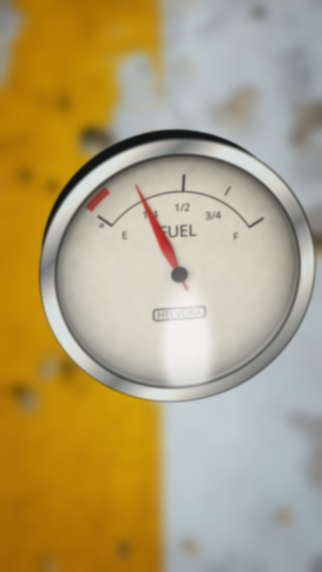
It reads value=0.25
